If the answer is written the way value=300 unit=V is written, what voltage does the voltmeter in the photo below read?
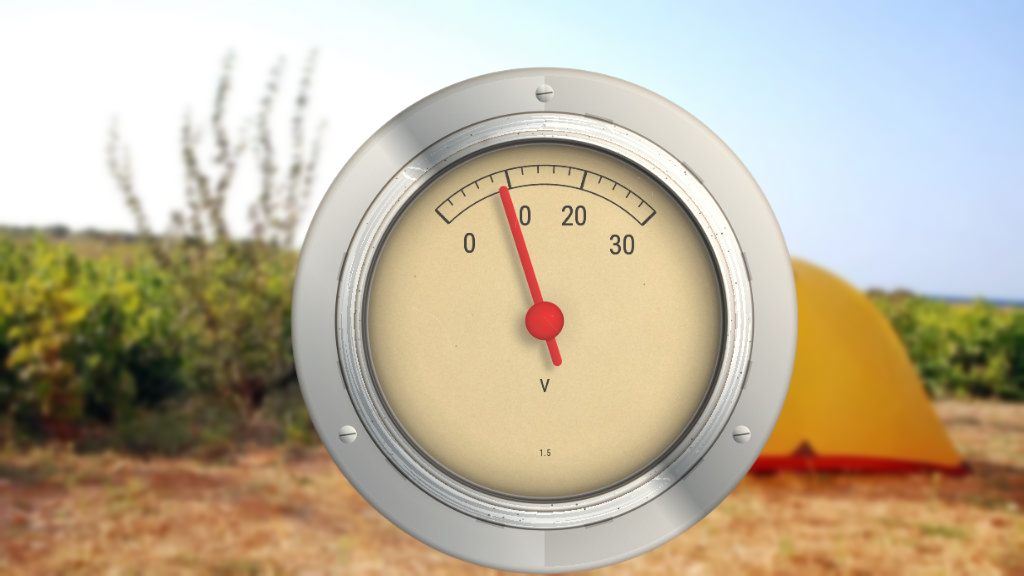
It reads value=9 unit=V
